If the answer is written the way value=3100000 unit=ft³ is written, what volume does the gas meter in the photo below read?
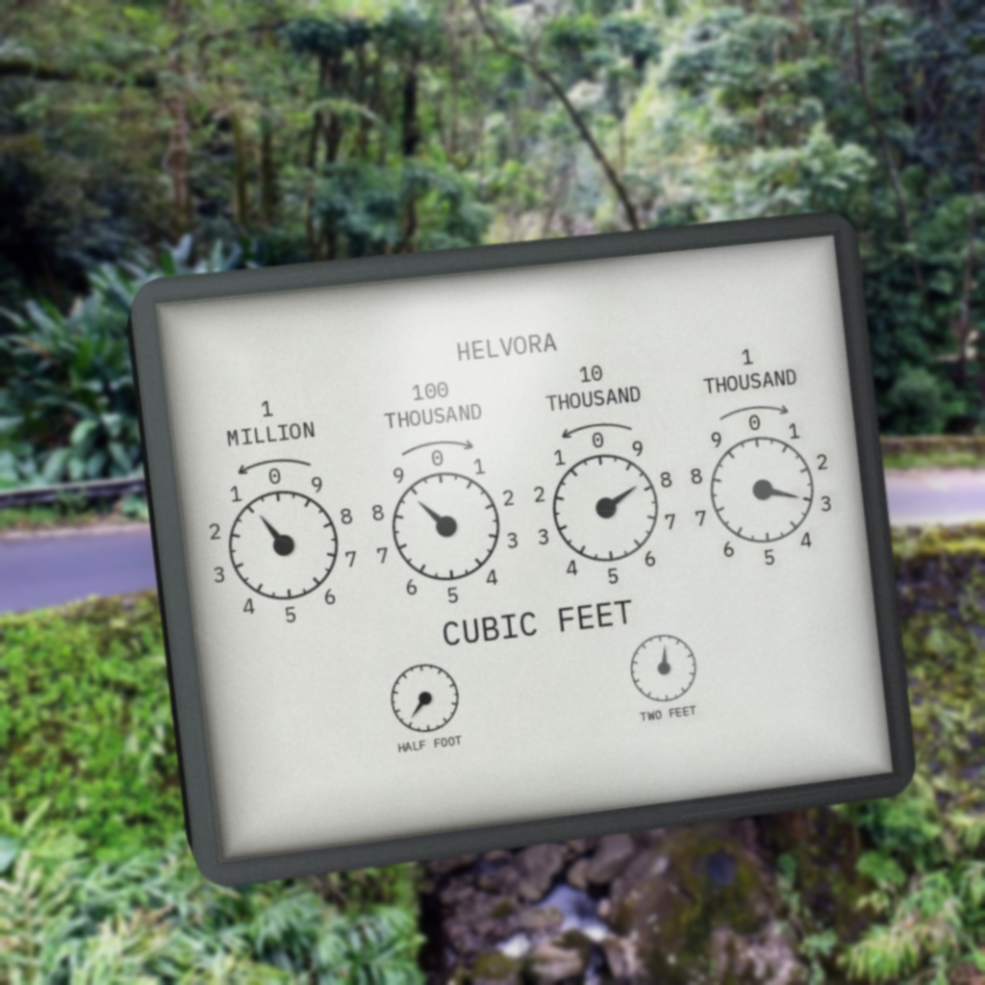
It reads value=88300 unit=ft³
